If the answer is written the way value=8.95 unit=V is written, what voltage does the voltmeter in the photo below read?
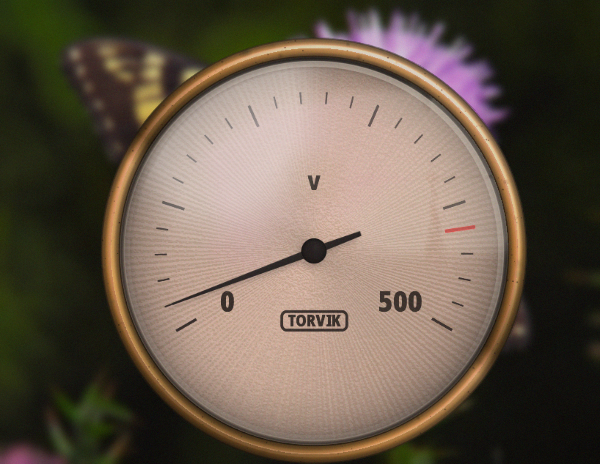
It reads value=20 unit=V
